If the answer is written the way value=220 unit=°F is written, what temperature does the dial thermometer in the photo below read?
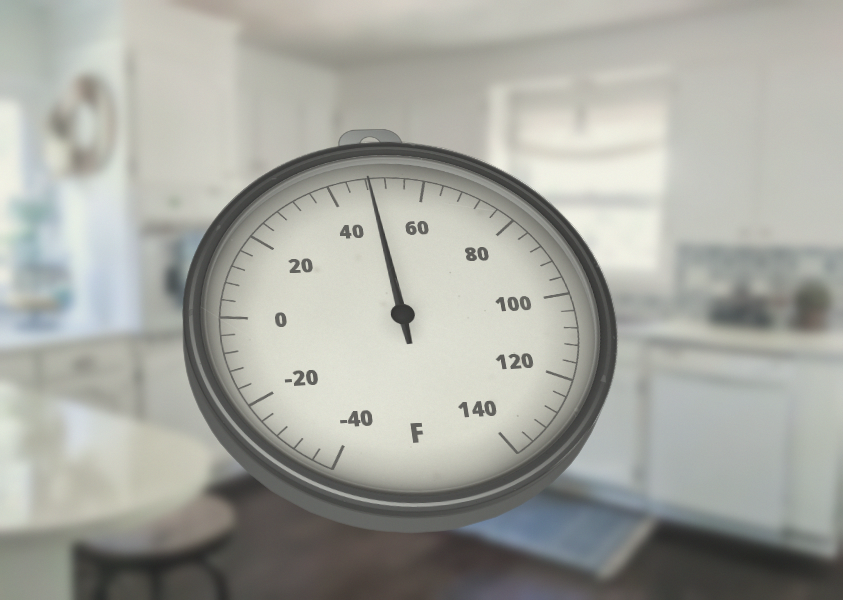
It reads value=48 unit=°F
